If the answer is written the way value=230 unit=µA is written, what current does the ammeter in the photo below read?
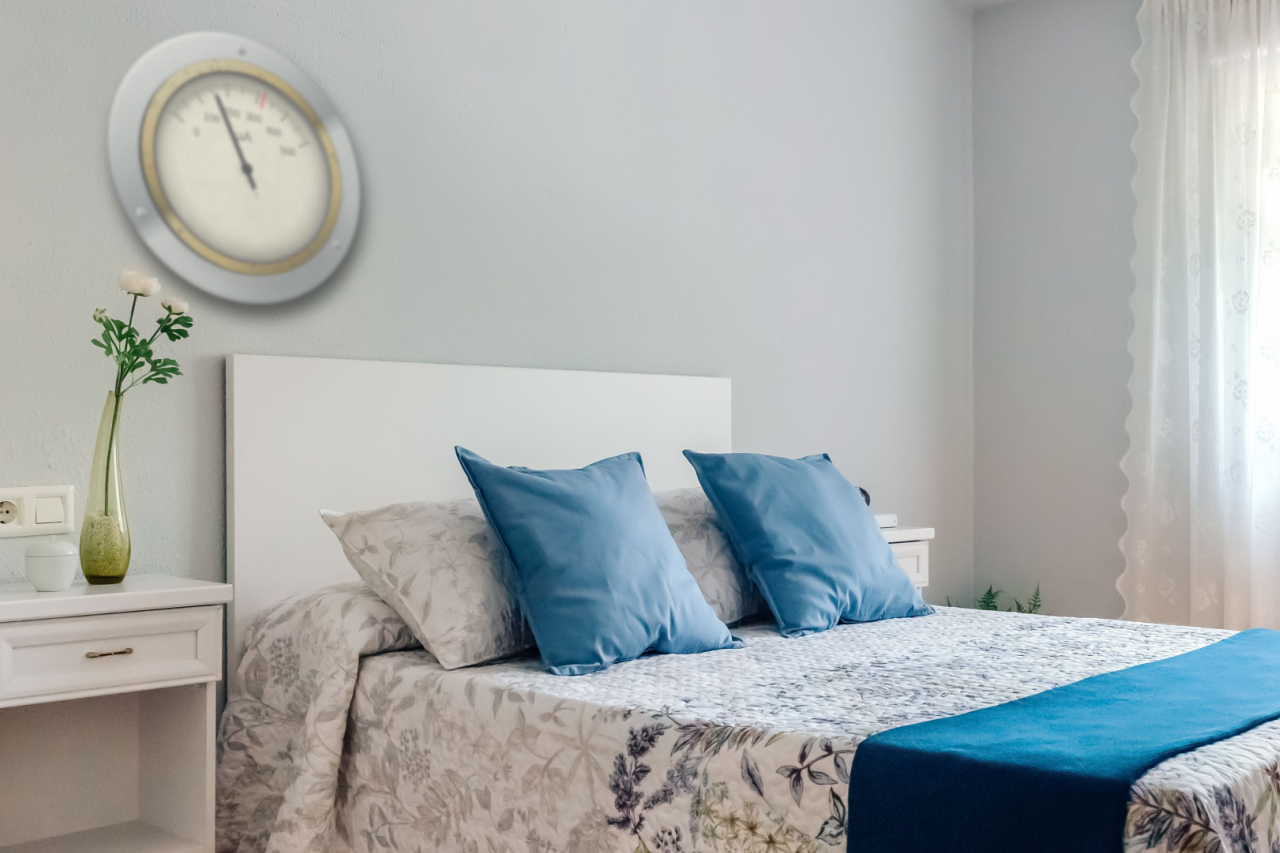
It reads value=150 unit=µA
